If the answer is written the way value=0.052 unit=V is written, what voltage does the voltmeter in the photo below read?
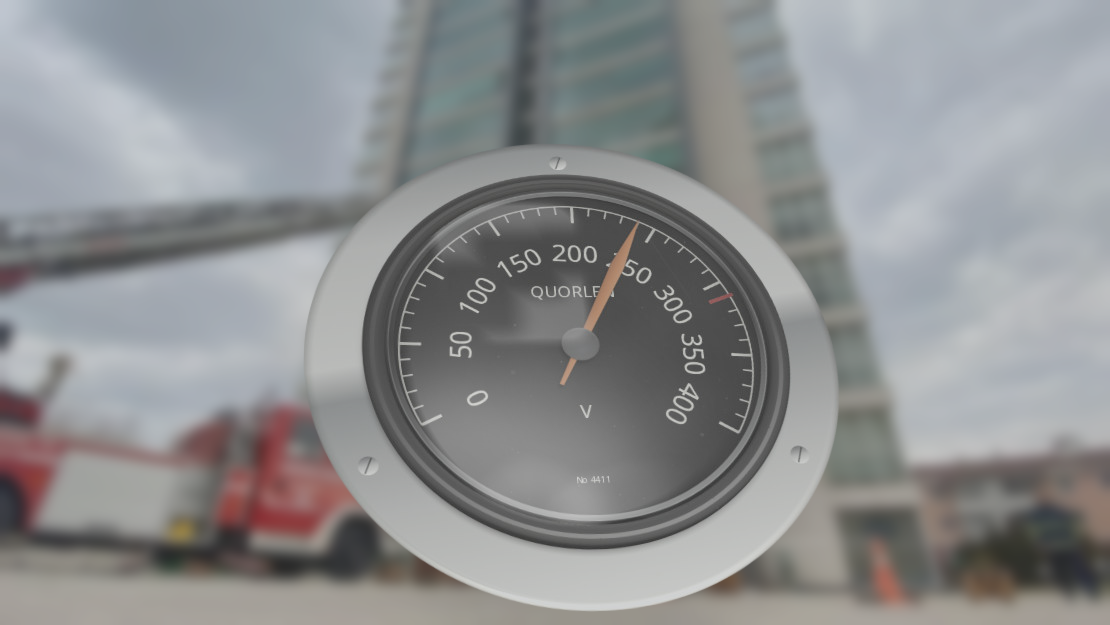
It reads value=240 unit=V
